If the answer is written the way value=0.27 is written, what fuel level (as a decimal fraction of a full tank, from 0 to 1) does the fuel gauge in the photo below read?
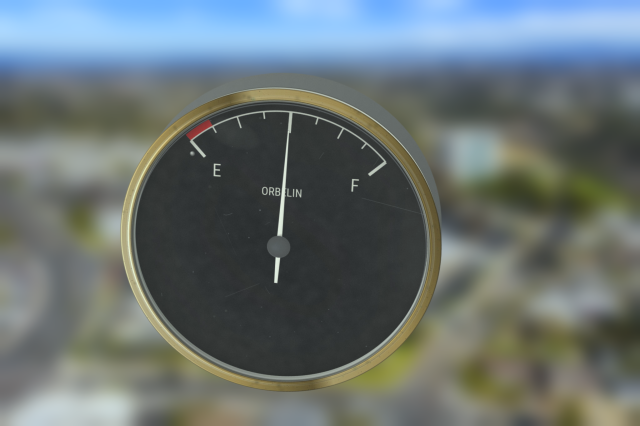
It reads value=0.5
